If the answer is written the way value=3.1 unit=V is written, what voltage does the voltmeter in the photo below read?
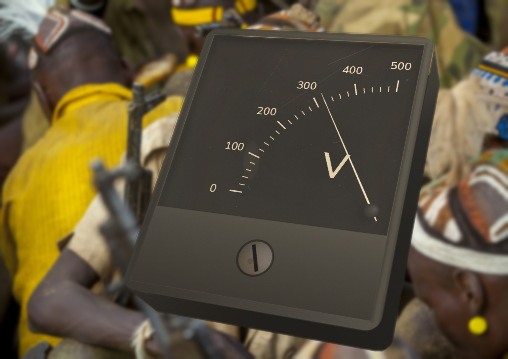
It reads value=320 unit=V
